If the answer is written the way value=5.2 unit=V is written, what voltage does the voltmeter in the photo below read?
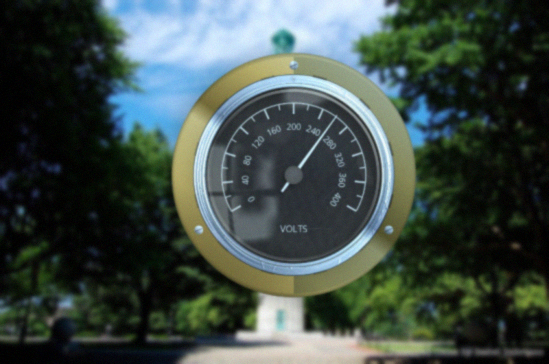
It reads value=260 unit=V
